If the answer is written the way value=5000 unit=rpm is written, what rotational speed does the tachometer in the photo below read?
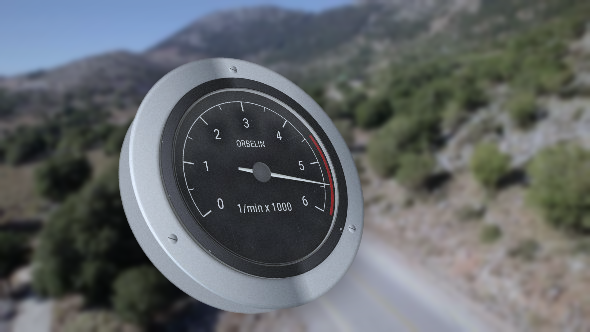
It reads value=5500 unit=rpm
